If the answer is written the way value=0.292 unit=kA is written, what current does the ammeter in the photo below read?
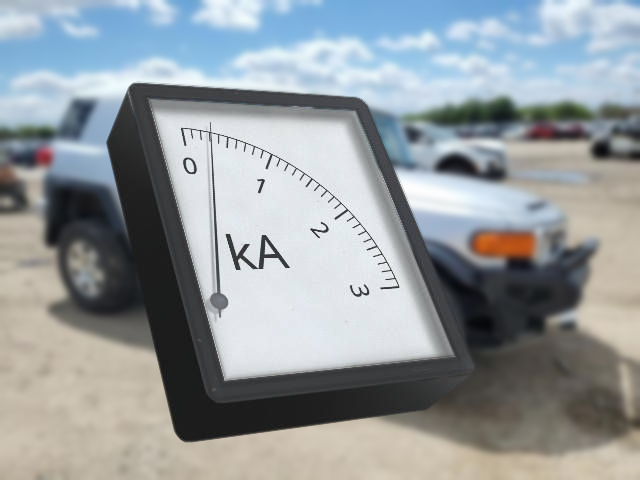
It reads value=0.3 unit=kA
